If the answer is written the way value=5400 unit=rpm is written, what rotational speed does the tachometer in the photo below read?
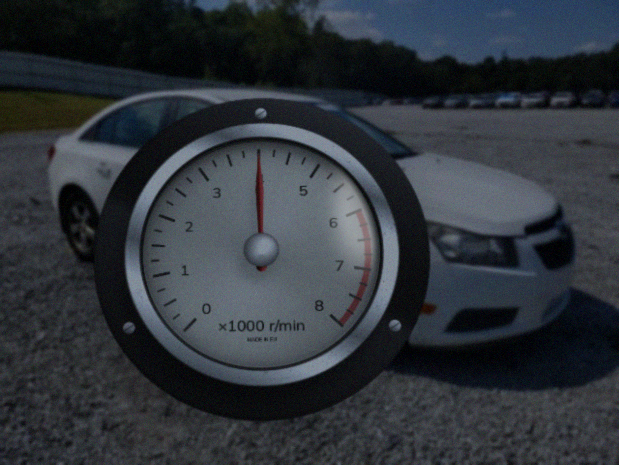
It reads value=4000 unit=rpm
